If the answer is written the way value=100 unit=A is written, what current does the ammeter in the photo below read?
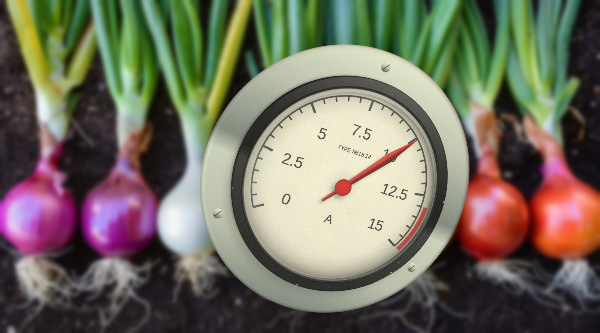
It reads value=10 unit=A
